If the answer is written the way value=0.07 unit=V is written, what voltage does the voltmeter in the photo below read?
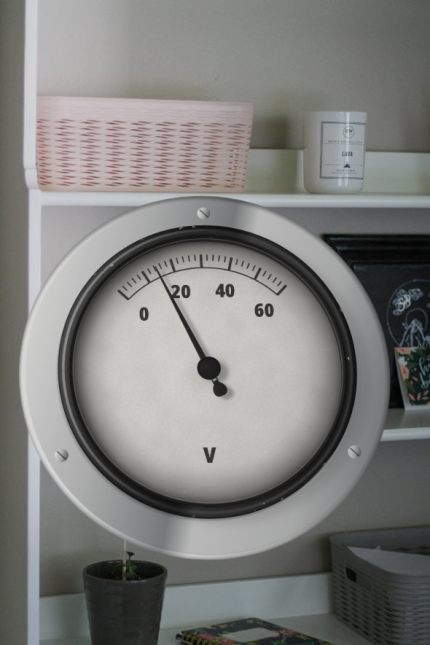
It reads value=14 unit=V
